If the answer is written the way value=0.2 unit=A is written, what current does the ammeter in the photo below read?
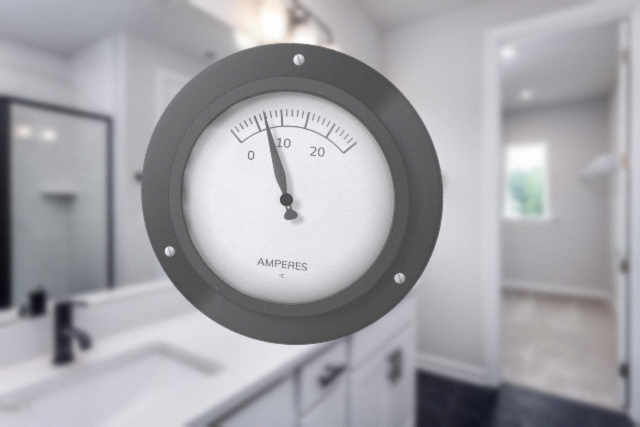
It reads value=7 unit=A
